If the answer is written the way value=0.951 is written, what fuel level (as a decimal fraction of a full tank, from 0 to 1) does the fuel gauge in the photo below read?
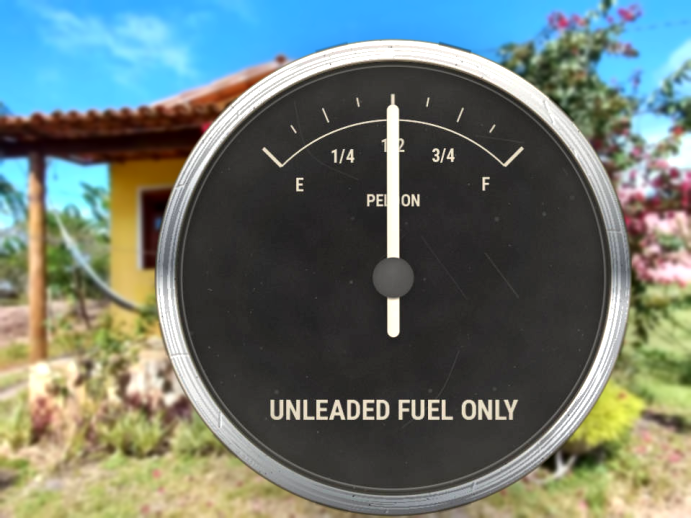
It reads value=0.5
